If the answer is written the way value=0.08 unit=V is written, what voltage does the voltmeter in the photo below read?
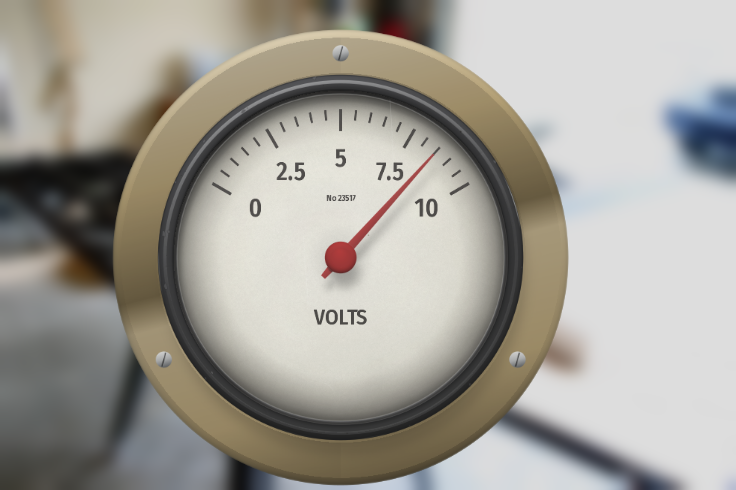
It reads value=8.5 unit=V
